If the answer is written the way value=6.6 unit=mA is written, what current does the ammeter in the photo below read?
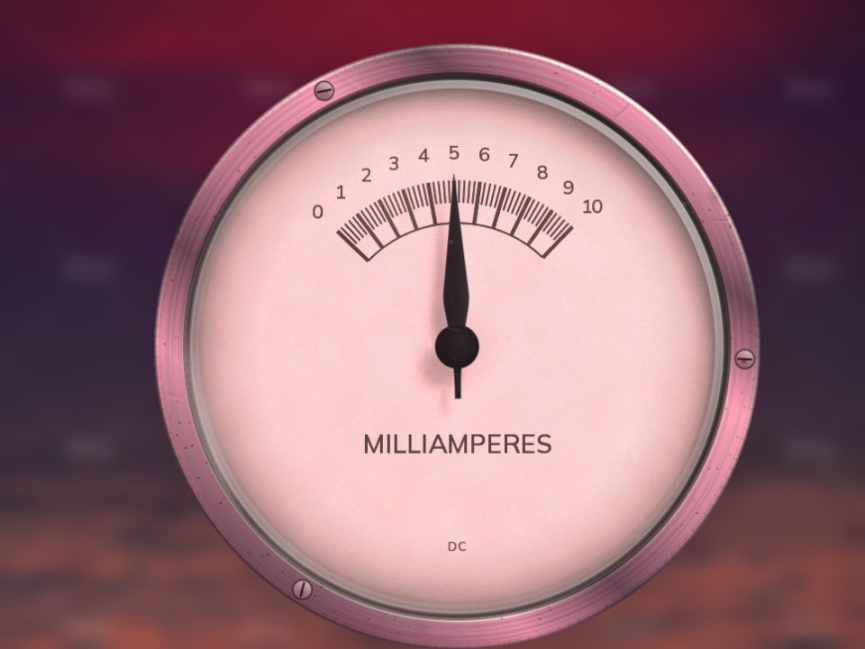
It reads value=5 unit=mA
